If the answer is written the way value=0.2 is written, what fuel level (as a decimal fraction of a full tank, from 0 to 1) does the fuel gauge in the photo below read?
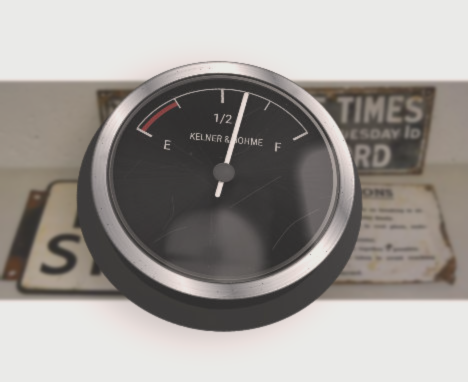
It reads value=0.625
